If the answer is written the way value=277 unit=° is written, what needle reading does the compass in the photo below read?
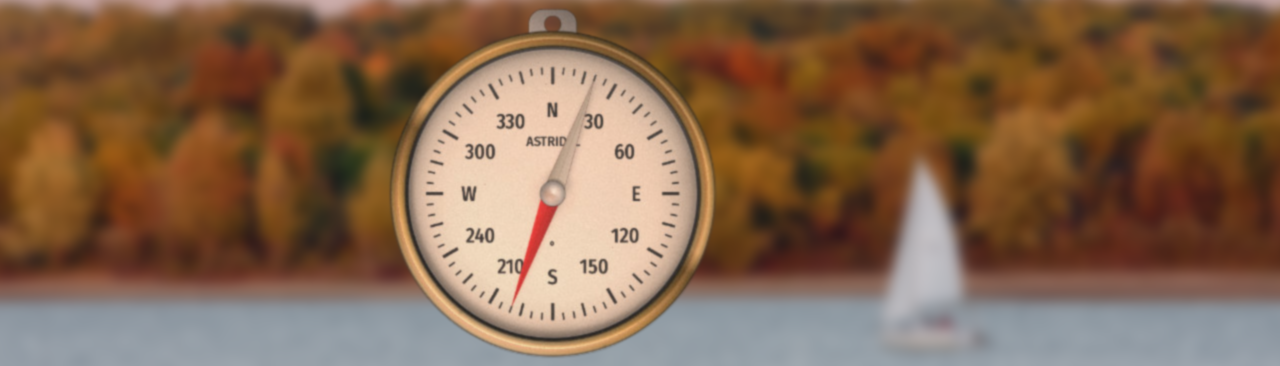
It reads value=200 unit=°
